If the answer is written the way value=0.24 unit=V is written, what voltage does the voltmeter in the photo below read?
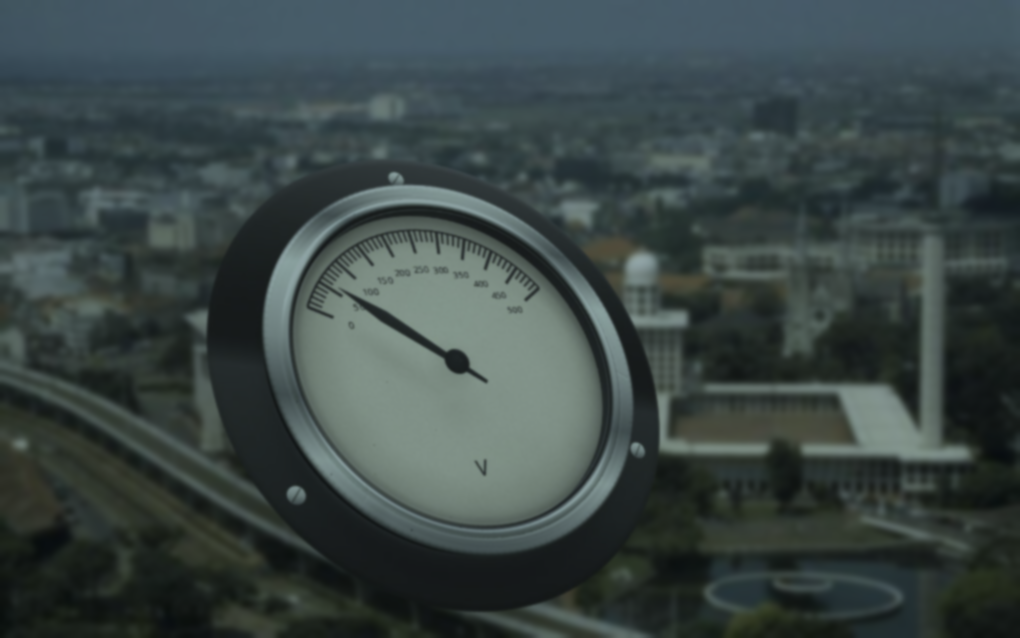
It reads value=50 unit=V
